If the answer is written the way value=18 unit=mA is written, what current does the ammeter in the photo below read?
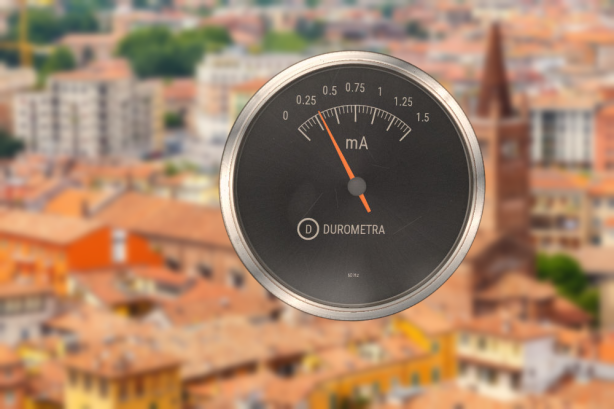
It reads value=0.3 unit=mA
